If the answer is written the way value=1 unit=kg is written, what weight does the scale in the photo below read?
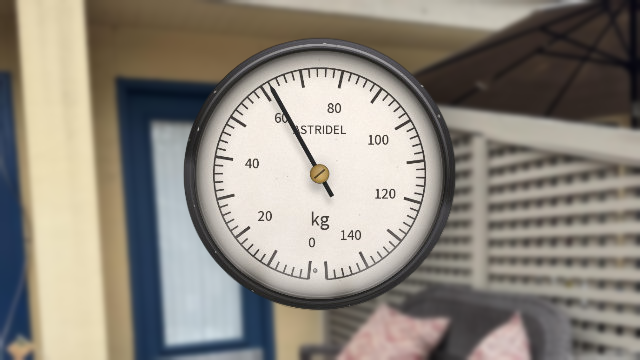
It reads value=62 unit=kg
